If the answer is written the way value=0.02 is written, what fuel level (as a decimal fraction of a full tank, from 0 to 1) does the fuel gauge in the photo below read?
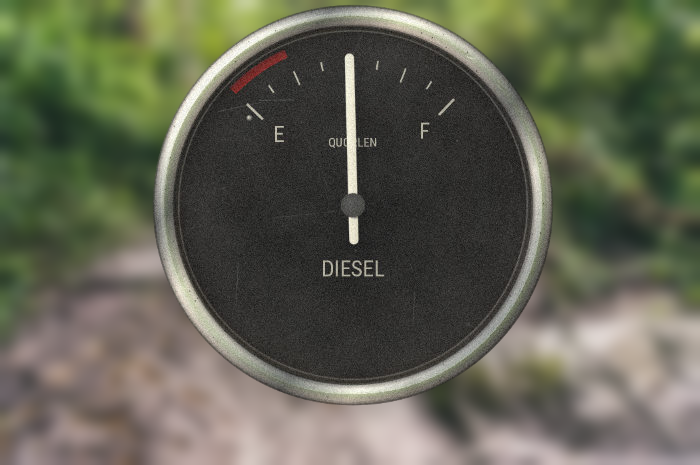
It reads value=0.5
